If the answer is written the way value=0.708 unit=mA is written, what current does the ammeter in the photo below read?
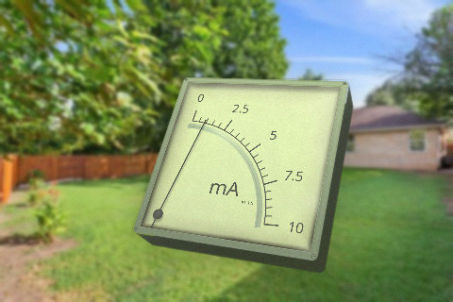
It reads value=1 unit=mA
